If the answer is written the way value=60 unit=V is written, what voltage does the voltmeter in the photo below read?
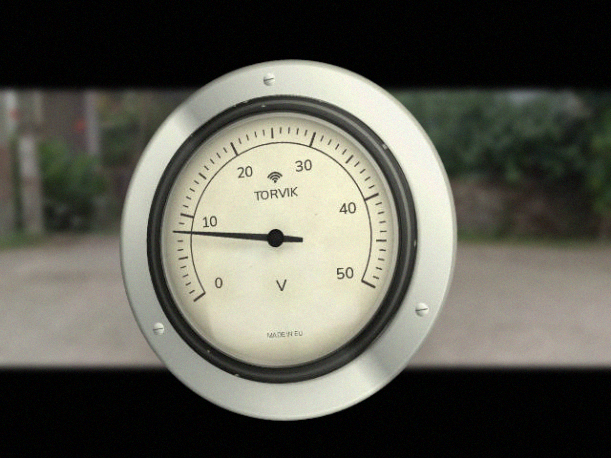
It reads value=8 unit=V
